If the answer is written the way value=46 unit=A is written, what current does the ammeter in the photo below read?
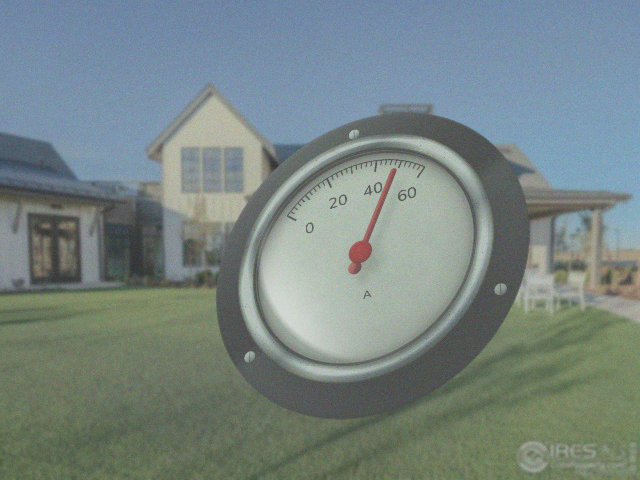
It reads value=50 unit=A
